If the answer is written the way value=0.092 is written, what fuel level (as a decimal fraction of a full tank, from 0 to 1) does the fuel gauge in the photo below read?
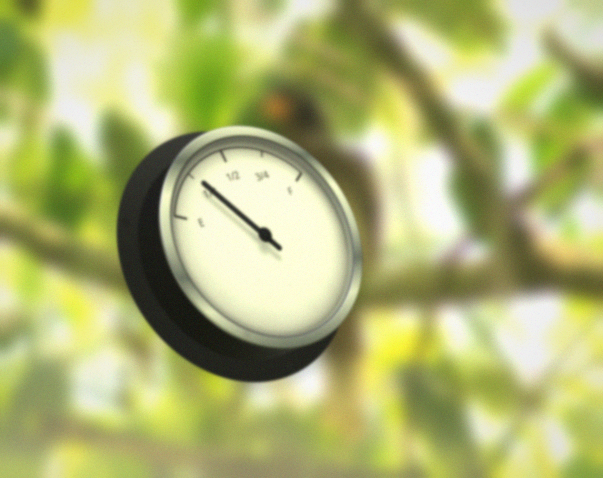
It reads value=0.25
